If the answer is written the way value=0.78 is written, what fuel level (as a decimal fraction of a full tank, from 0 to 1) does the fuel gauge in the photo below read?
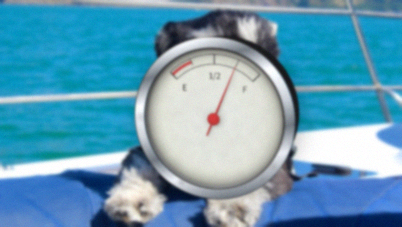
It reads value=0.75
